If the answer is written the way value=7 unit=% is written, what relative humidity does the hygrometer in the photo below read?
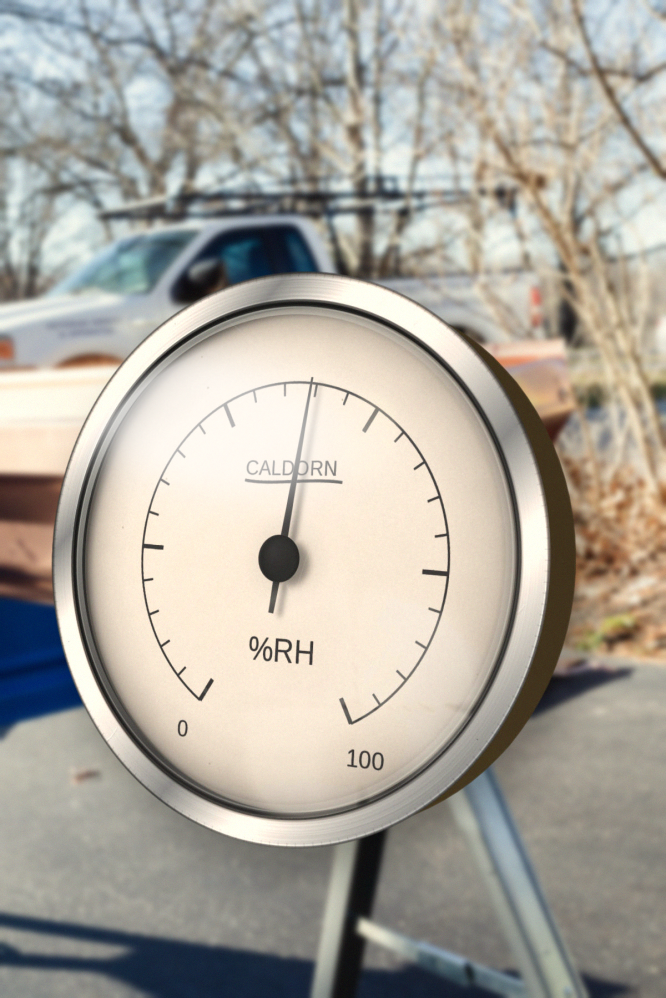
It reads value=52 unit=%
